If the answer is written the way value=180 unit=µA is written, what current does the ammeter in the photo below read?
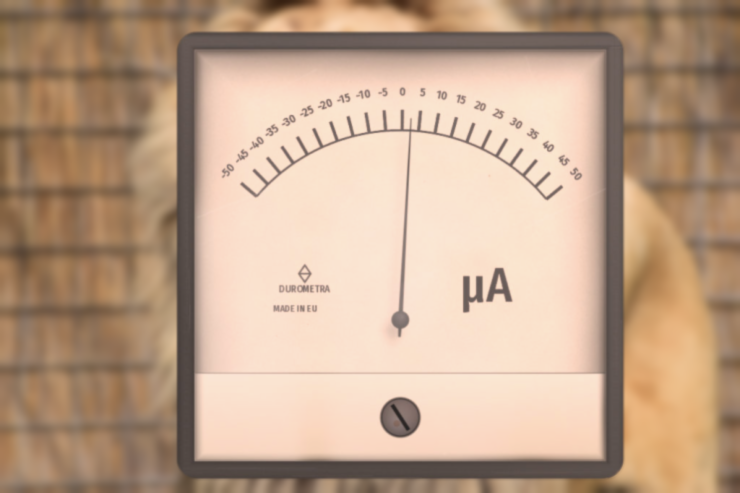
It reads value=2.5 unit=µA
